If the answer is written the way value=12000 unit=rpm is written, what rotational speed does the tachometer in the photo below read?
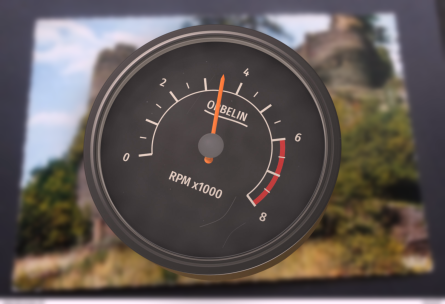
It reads value=3500 unit=rpm
